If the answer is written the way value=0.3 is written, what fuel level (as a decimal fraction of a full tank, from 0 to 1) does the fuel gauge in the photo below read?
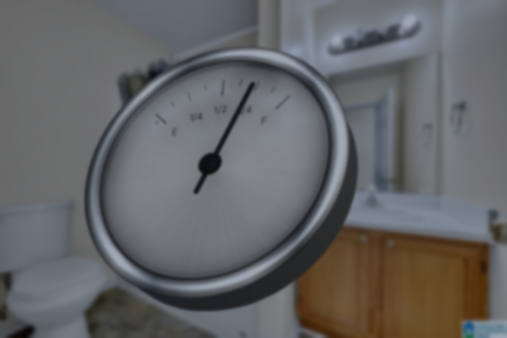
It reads value=0.75
